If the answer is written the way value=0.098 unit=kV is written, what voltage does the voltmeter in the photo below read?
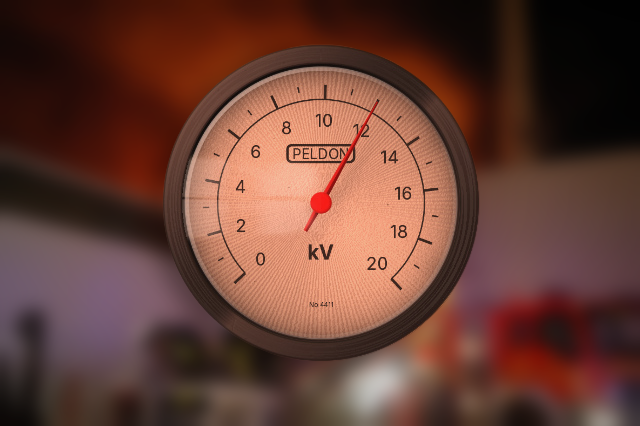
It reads value=12 unit=kV
